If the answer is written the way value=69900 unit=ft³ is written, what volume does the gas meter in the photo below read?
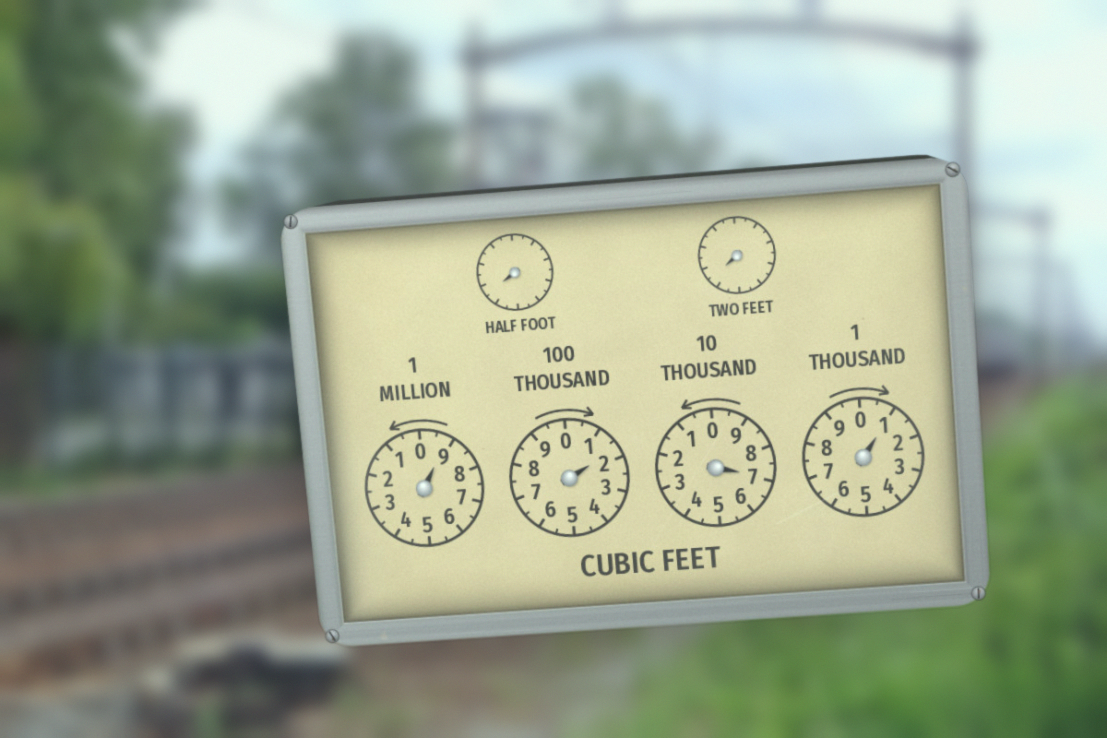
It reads value=917100 unit=ft³
